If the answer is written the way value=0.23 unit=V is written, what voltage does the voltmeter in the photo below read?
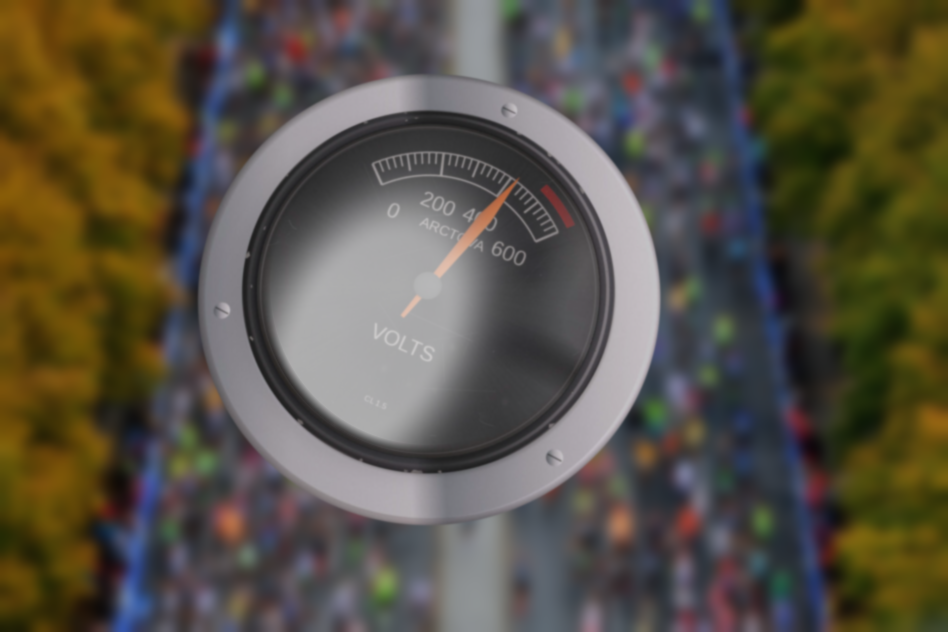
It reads value=420 unit=V
